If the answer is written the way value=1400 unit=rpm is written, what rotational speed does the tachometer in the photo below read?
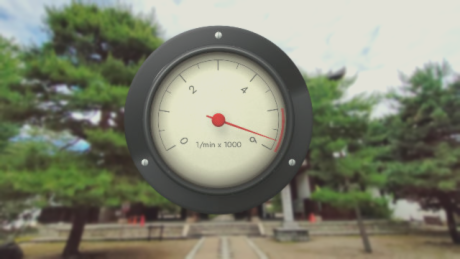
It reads value=5750 unit=rpm
